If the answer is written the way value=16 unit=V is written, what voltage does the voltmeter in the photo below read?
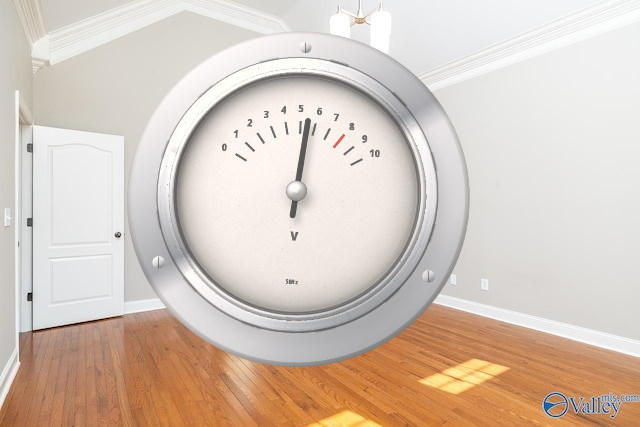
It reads value=5.5 unit=V
